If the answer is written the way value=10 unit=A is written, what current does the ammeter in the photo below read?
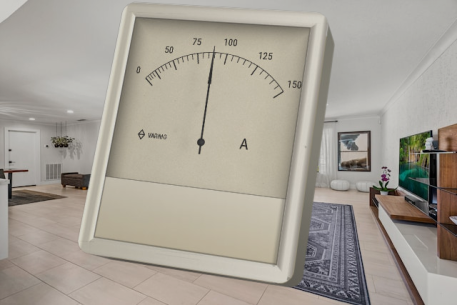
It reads value=90 unit=A
